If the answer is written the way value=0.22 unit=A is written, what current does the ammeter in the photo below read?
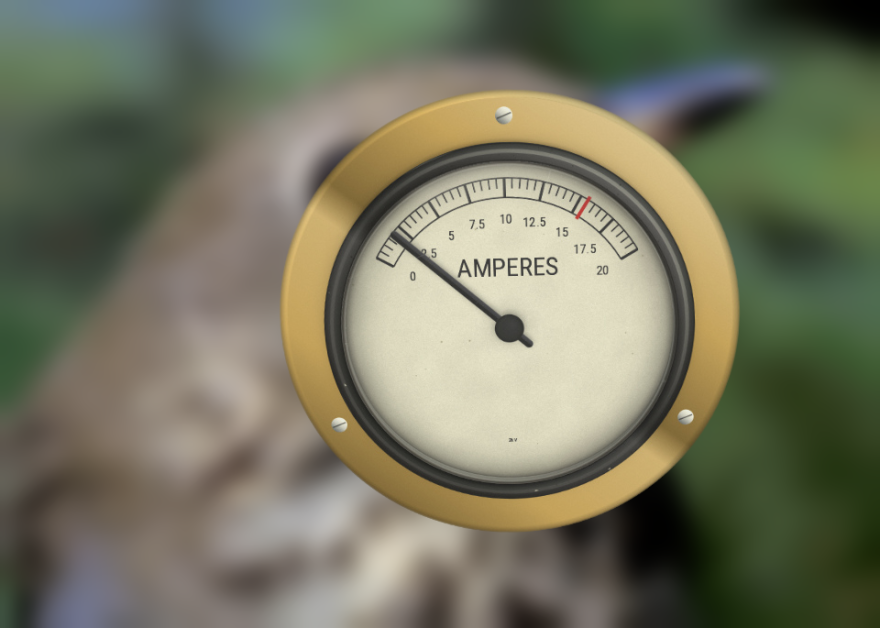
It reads value=2 unit=A
